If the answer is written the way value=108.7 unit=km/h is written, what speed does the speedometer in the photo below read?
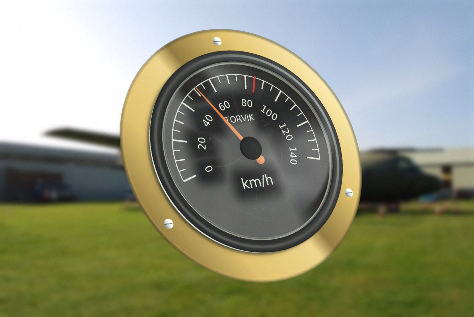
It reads value=50 unit=km/h
